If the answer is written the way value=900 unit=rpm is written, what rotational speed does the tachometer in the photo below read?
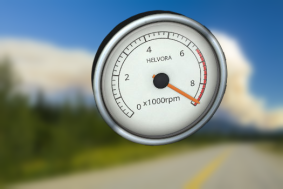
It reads value=8800 unit=rpm
